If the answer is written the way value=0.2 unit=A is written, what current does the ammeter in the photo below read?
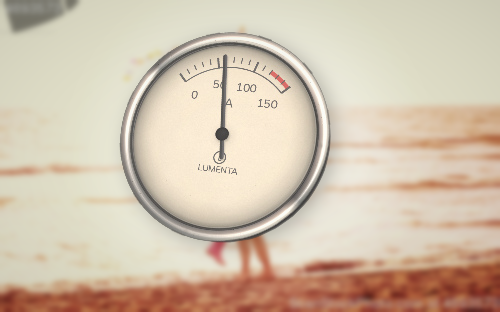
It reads value=60 unit=A
